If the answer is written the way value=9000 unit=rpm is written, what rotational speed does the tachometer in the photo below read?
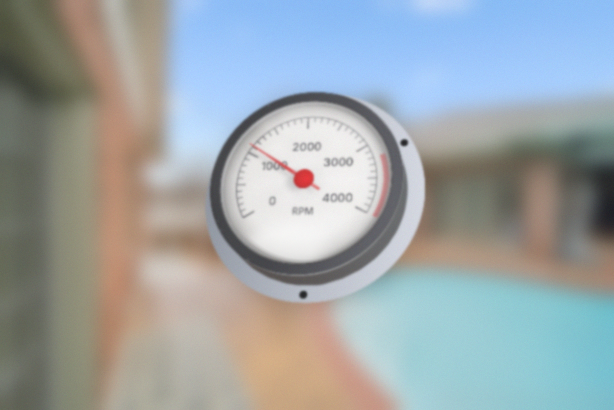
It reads value=1100 unit=rpm
